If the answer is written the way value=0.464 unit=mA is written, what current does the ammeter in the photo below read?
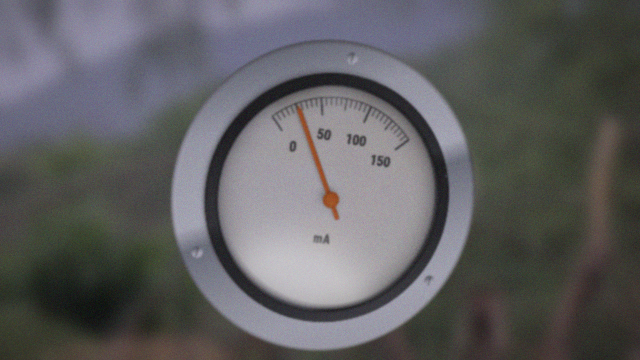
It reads value=25 unit=mA
